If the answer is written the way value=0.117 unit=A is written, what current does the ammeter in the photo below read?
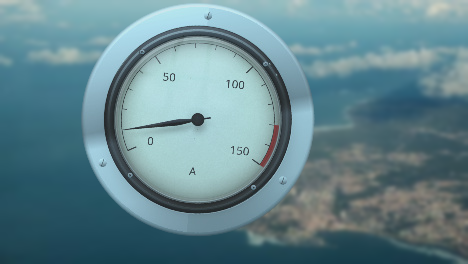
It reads value=10 unit=A
